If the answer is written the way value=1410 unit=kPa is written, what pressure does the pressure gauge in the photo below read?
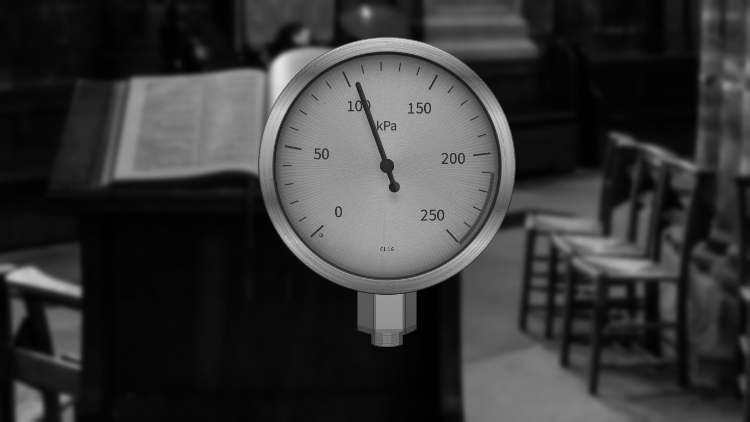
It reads value=105 unit=kPa
